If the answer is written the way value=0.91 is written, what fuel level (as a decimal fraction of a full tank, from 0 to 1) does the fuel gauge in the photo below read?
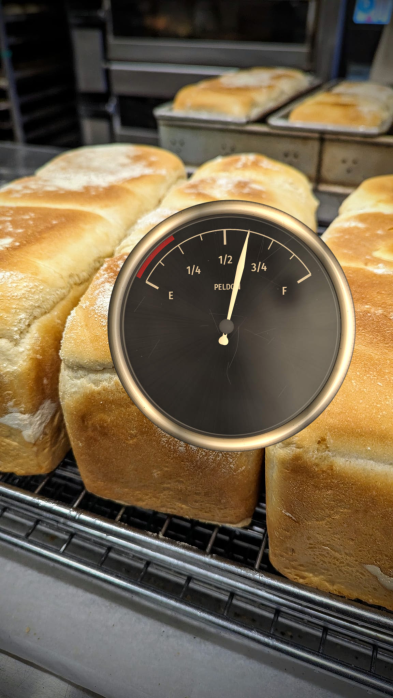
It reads value=0.625
